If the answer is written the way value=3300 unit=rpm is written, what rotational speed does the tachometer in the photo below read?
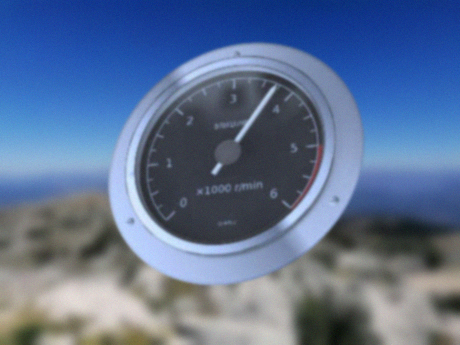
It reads value=3750 unit=rpm
